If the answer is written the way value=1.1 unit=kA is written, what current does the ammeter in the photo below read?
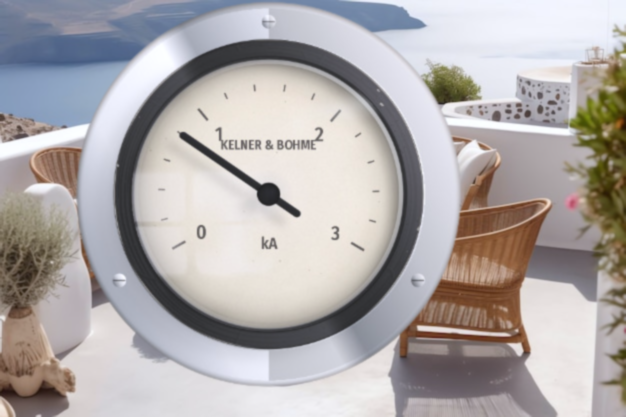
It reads value=0.8 unit=kA
